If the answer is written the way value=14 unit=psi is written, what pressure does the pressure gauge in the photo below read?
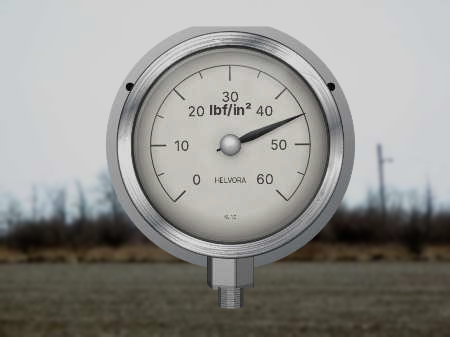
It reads value=45 unit=psi
